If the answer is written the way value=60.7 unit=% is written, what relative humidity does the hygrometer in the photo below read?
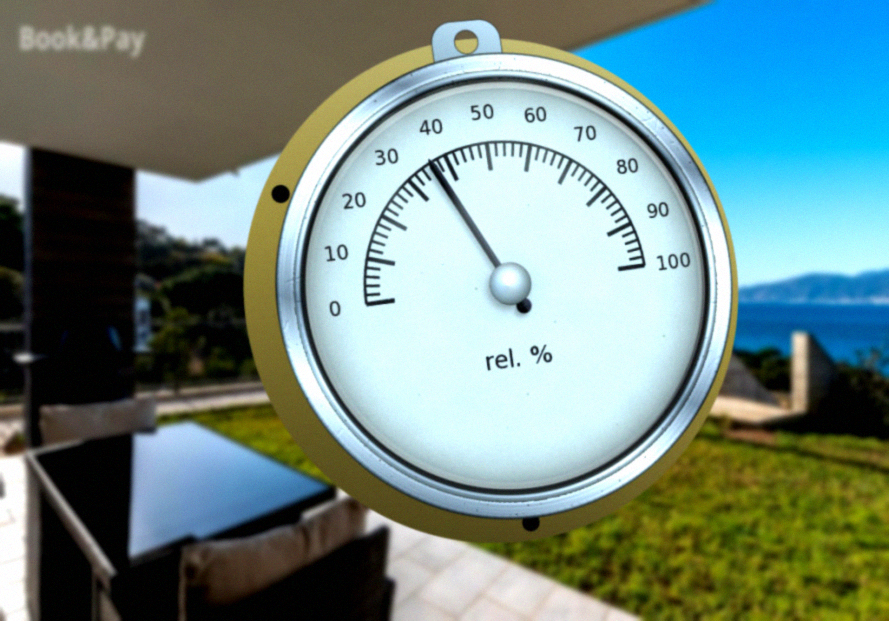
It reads value=36 unit=%
